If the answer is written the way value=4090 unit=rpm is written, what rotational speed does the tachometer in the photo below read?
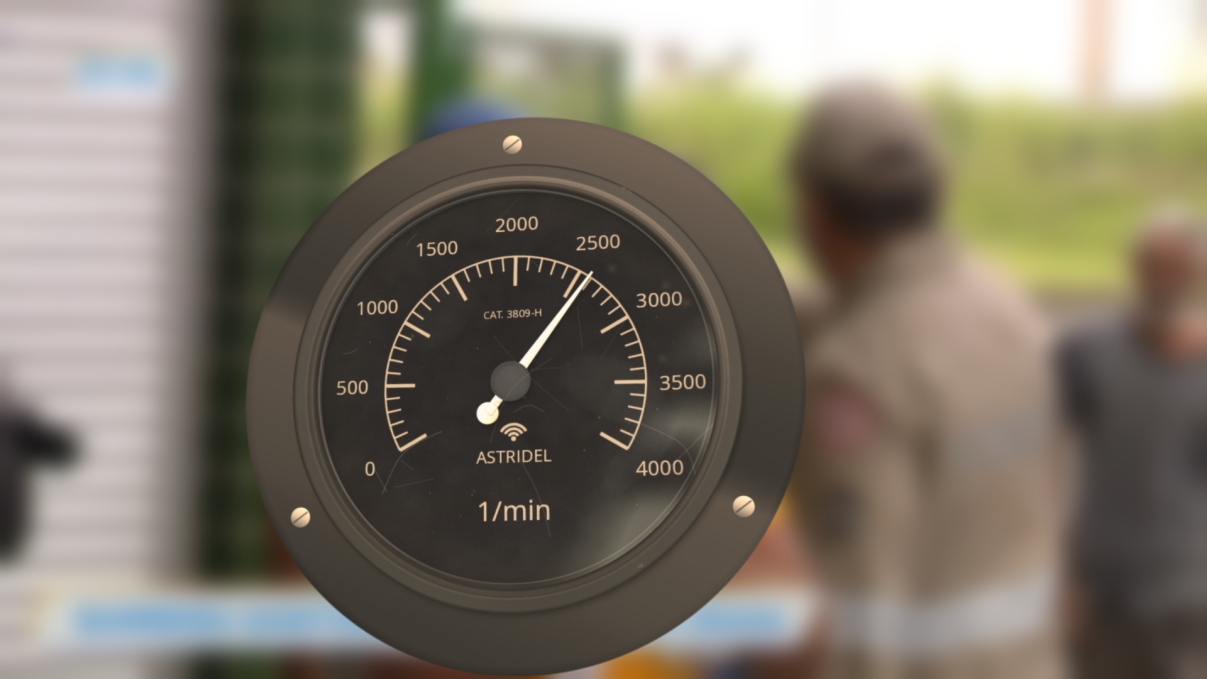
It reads value=2600 unit=rpm
